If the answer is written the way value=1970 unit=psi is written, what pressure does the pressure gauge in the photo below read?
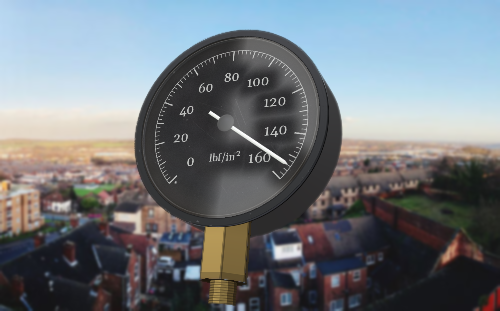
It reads value=154 unit=psi
